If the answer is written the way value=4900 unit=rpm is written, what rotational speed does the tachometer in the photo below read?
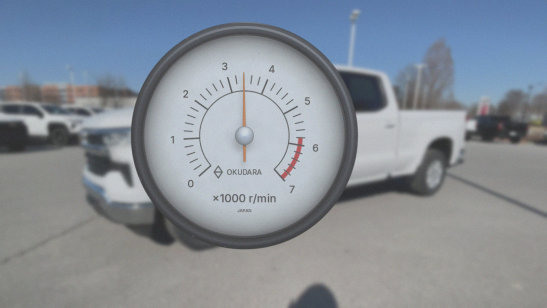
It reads value=3400 unit=rpm
